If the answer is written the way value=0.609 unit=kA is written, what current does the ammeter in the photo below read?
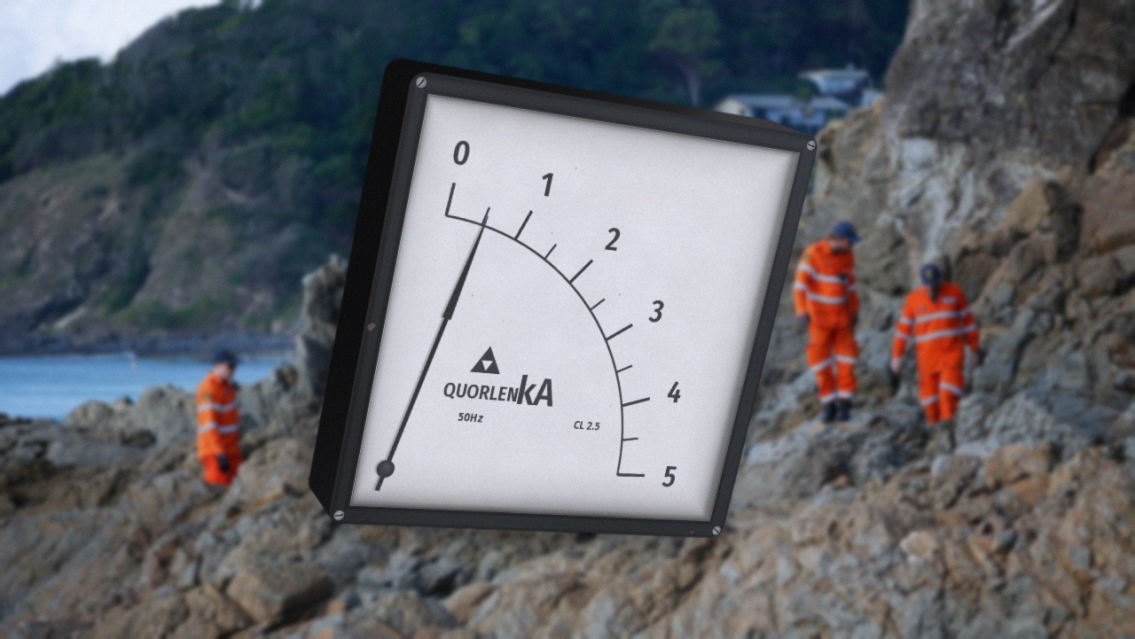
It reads value=0.5 unit=kA
